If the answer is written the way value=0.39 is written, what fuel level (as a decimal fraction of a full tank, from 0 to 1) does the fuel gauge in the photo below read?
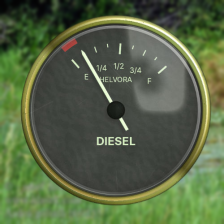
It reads value=0.125
